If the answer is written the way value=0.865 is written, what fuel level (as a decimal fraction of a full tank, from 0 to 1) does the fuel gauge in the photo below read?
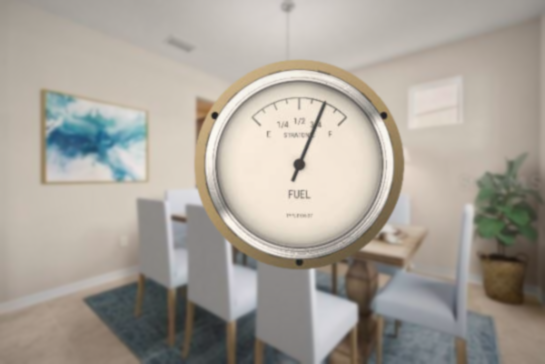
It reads value=0.75
